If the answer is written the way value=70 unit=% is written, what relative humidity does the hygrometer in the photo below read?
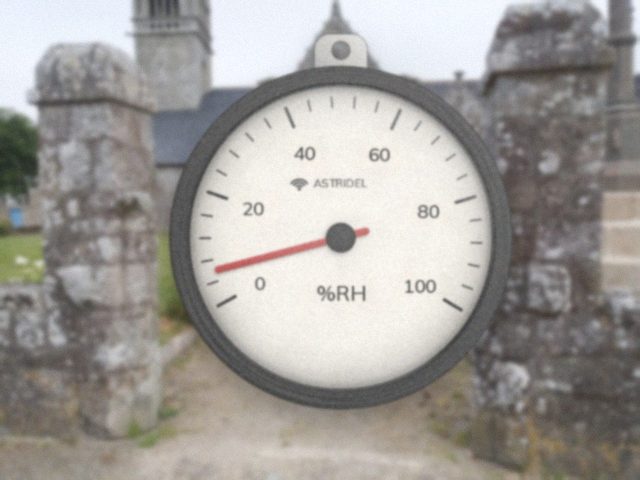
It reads value=6 unit=%
